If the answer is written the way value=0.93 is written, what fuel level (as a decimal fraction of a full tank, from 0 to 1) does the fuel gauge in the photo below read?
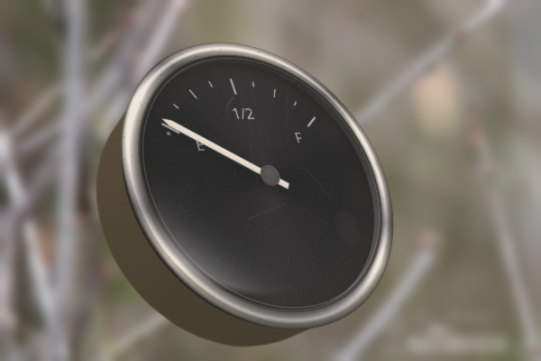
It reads value=0
